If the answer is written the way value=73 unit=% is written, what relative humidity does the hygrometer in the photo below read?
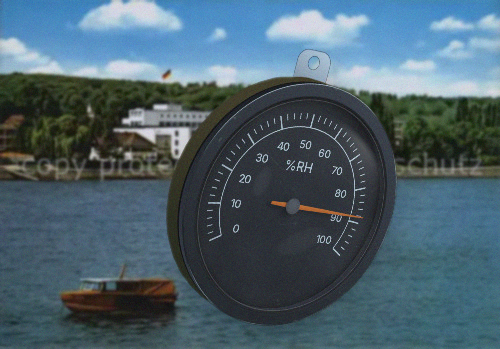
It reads value=88 unit=%
